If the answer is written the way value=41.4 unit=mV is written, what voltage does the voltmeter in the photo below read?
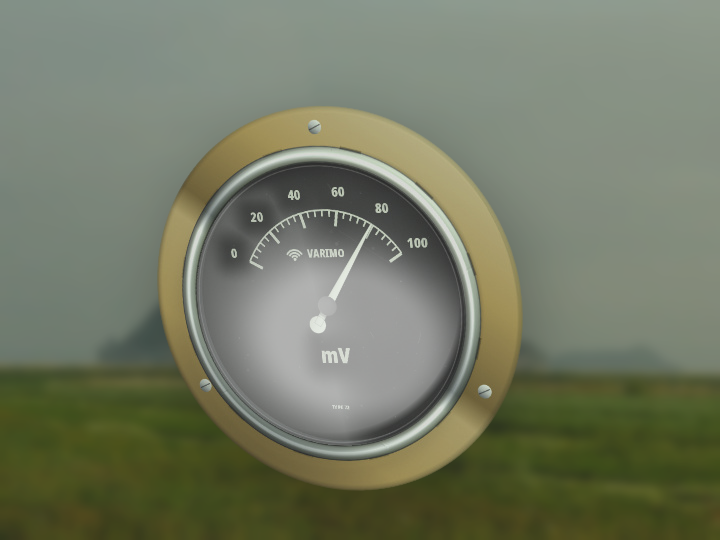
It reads value=80 unit=mV
